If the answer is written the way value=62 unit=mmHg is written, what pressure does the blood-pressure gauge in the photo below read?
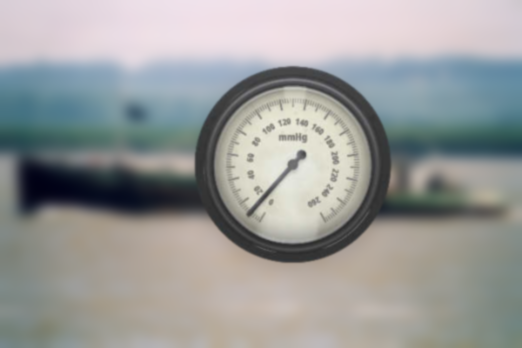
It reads value=10 unit=mmHg
